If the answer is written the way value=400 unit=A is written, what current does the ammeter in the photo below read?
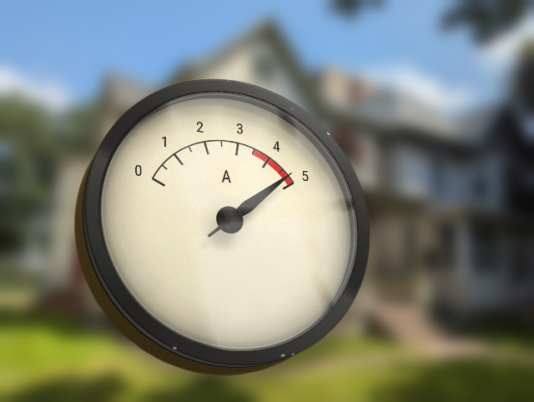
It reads value=4.75 unit=A
